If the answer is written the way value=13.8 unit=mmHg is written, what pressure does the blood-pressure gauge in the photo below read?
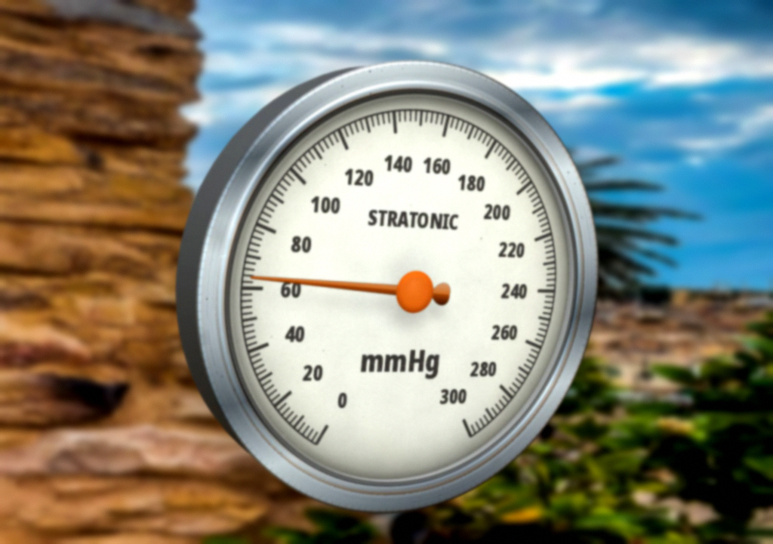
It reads value=64 unit=mmHg
